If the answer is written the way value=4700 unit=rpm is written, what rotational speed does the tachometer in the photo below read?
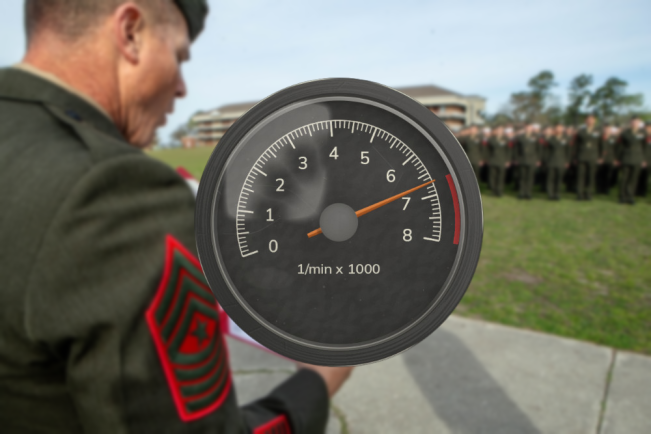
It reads value=6700 unit=rpm
